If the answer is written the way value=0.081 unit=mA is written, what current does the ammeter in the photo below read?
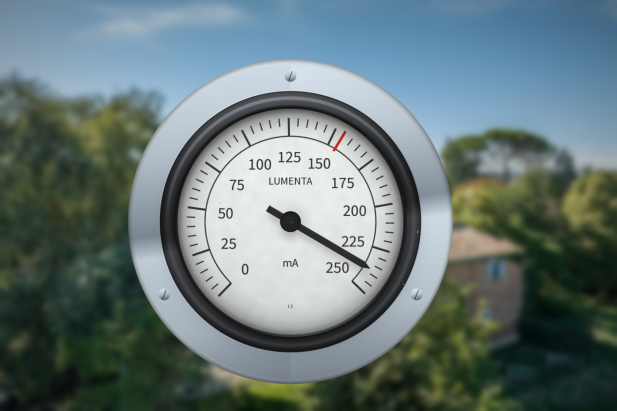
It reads value=237.5 unit=mA
